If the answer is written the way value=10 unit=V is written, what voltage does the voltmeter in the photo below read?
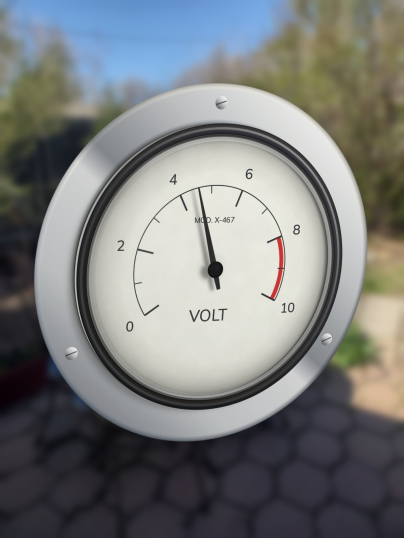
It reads value=4.5 unit=V
